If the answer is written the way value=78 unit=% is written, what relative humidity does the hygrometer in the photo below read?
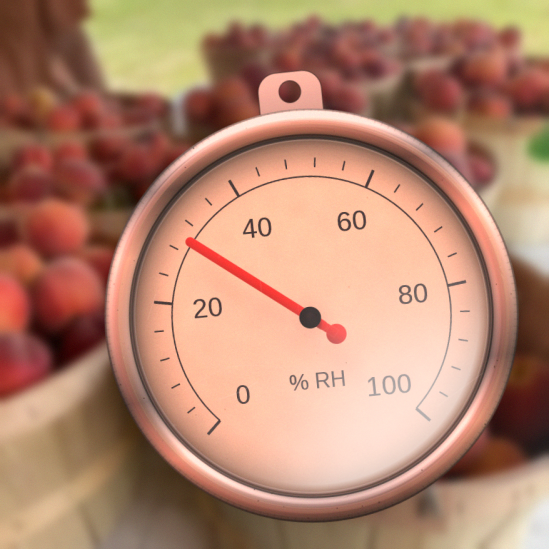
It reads value=30 unit=%
